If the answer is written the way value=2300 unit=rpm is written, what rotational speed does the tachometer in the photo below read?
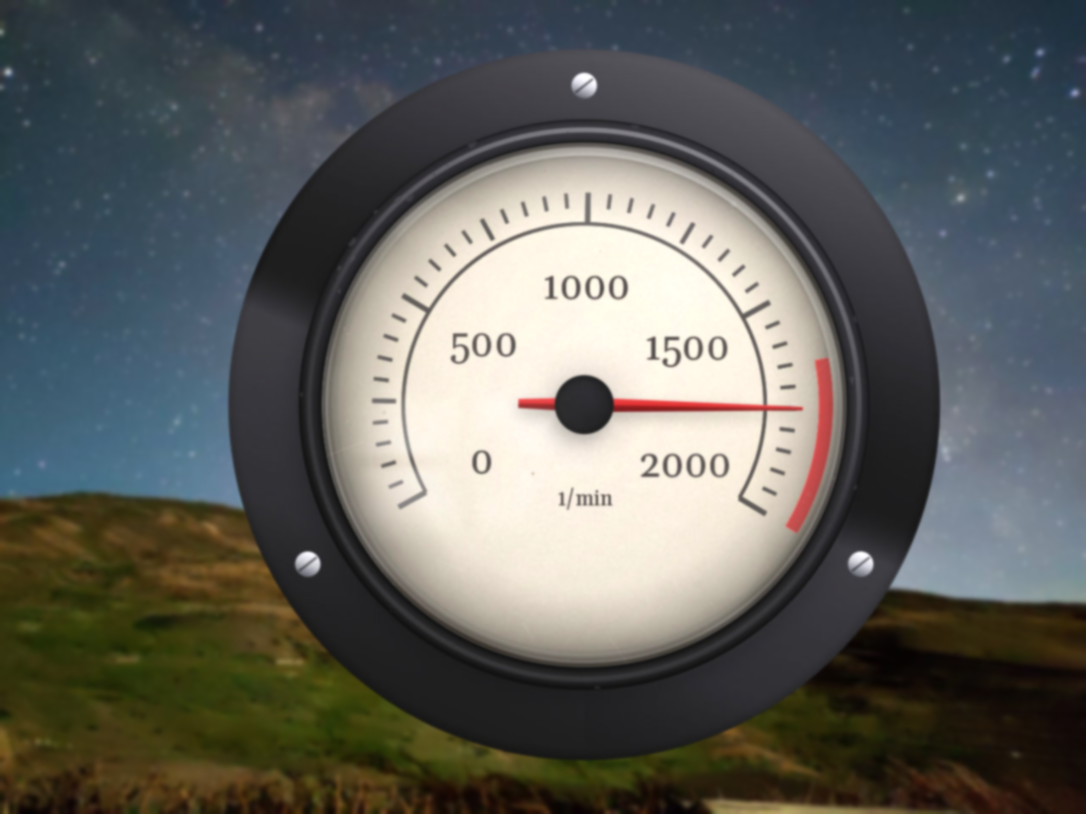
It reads value=1750 unit=rpm
